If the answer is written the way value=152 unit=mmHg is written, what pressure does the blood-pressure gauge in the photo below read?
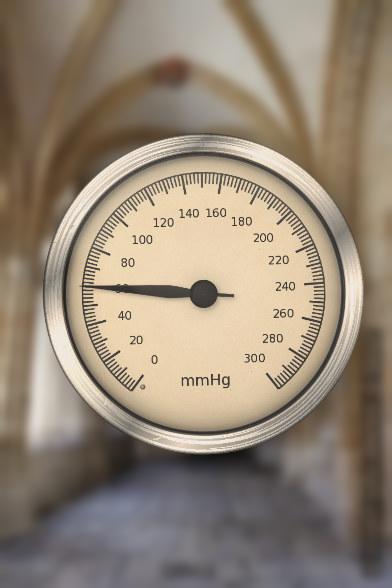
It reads value=60 unit=mmHg
